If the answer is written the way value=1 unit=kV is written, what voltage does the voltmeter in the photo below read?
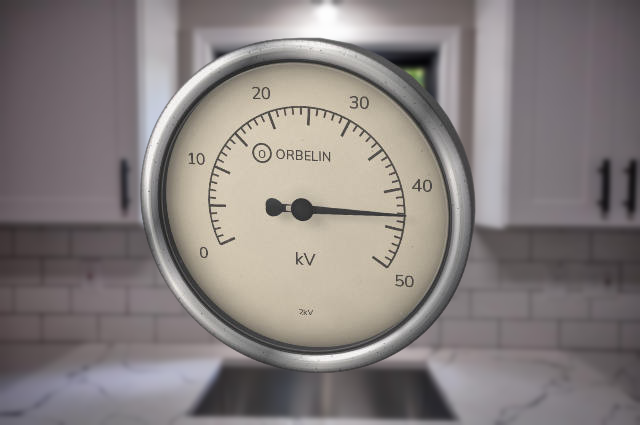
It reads value=43 unit=kV
